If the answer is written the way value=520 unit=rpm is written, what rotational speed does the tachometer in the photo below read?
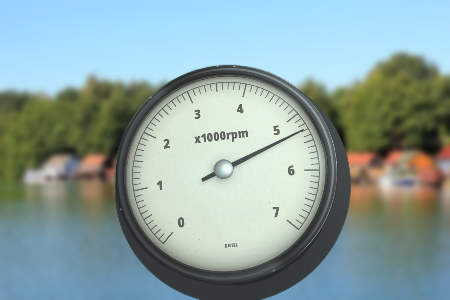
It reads value=5300 unit=rpm
